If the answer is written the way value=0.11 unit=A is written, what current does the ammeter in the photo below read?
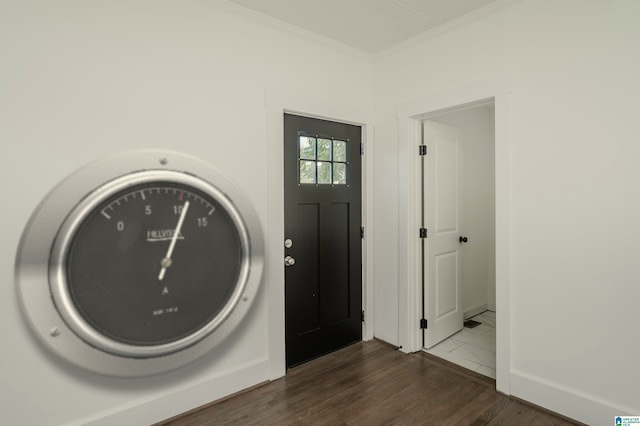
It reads value=11 unit=A
